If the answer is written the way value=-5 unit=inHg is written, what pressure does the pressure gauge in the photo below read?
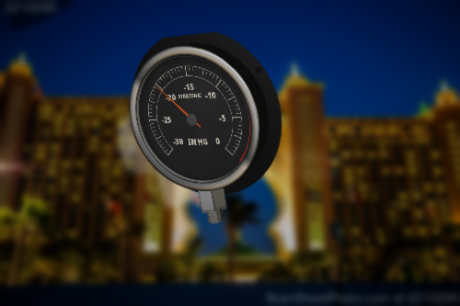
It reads value=-20 unit=inHg
